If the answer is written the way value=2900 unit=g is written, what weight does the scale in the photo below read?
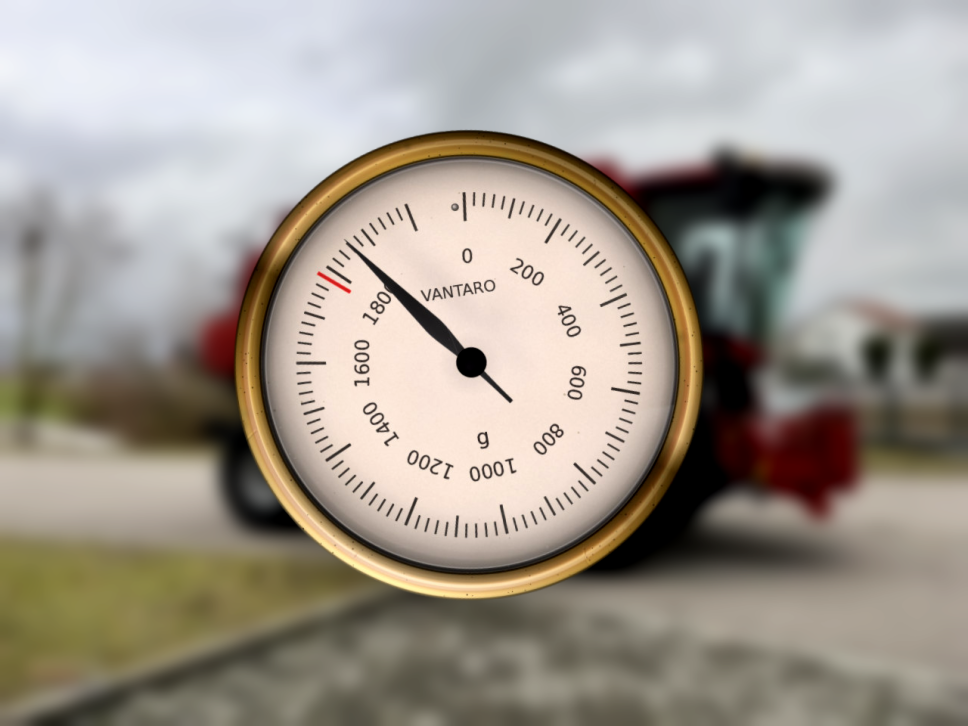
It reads value=1860 unit=g
